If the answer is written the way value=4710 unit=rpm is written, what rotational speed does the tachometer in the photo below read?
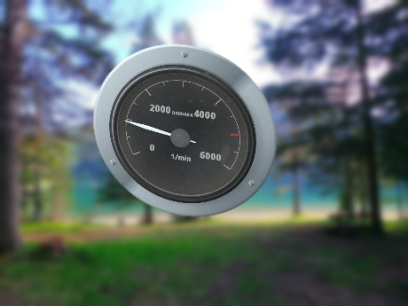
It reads value=1000 unit=rpm
